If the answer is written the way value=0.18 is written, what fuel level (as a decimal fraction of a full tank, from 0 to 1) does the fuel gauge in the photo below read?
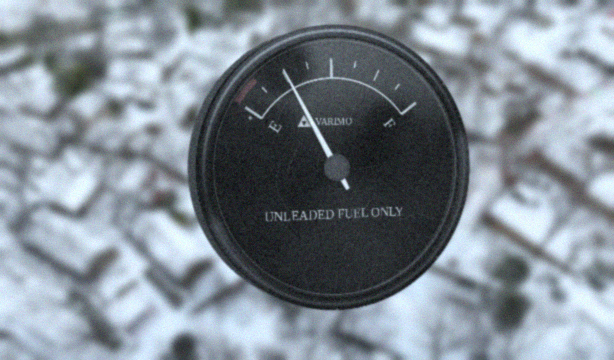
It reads value=0.25
